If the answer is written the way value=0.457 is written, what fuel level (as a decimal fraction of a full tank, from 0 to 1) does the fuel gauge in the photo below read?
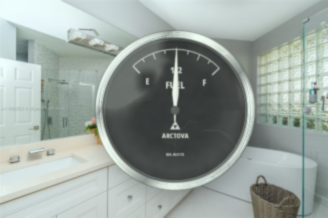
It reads value=0.5
